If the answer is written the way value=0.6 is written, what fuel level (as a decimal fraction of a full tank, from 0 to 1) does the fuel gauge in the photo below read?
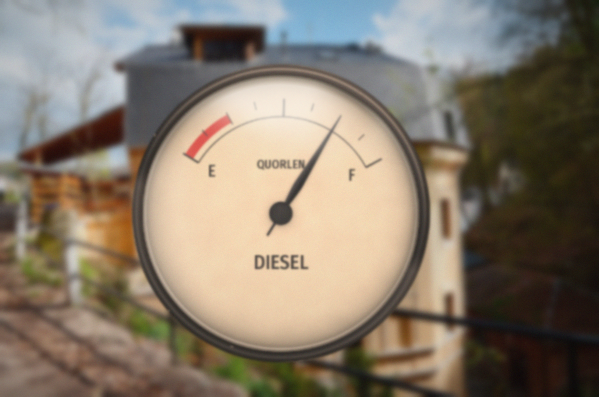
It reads value=0.75
